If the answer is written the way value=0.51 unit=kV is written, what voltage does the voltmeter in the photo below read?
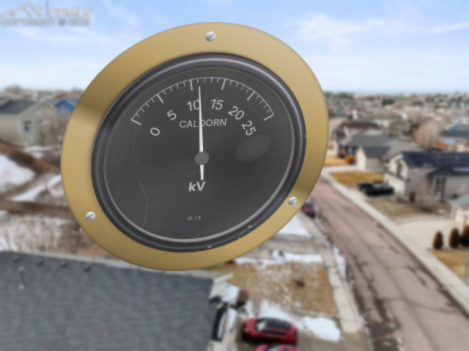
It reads value=11 unit=kV
